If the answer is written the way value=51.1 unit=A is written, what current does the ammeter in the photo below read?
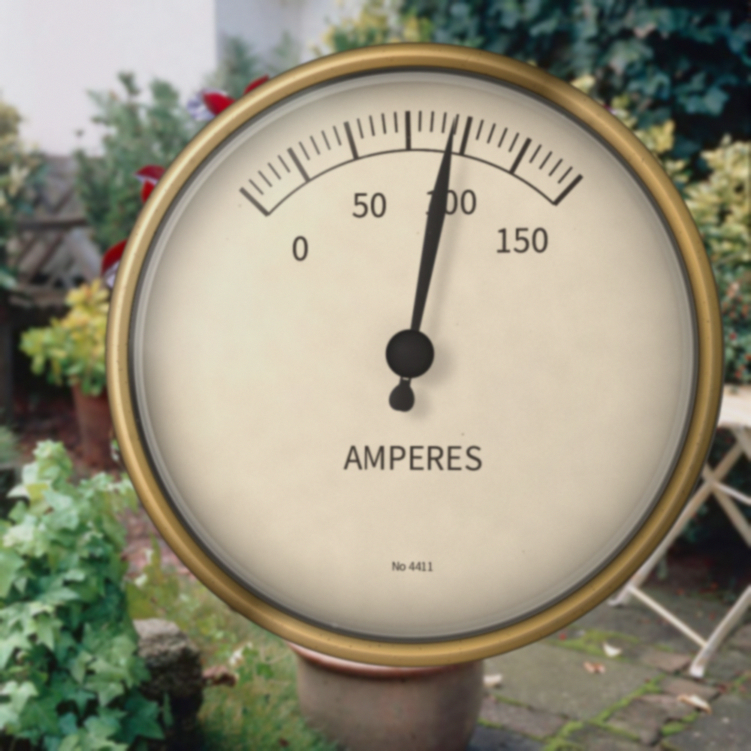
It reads value=95 unit=A
